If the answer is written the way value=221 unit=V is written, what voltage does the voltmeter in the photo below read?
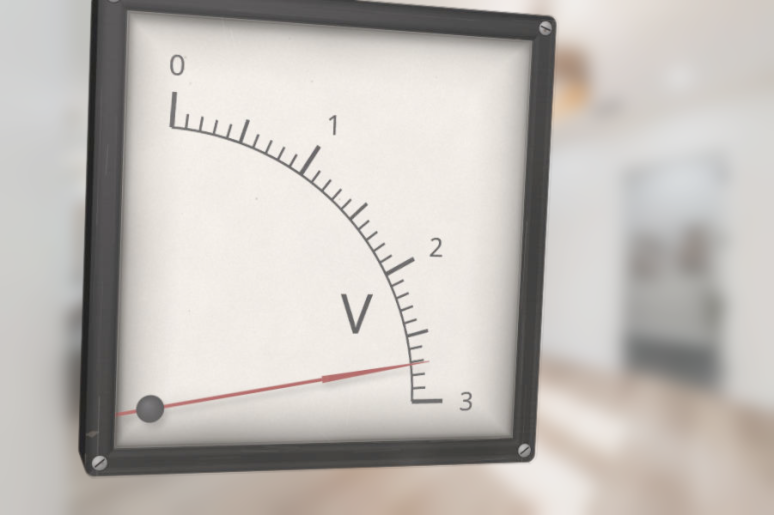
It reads value=2.7 unit=V
